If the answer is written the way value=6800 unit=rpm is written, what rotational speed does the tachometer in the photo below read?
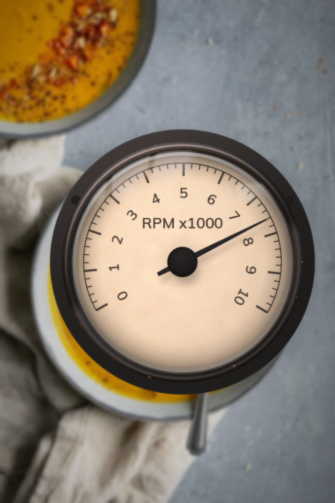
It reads value=7600 unit=rpm
